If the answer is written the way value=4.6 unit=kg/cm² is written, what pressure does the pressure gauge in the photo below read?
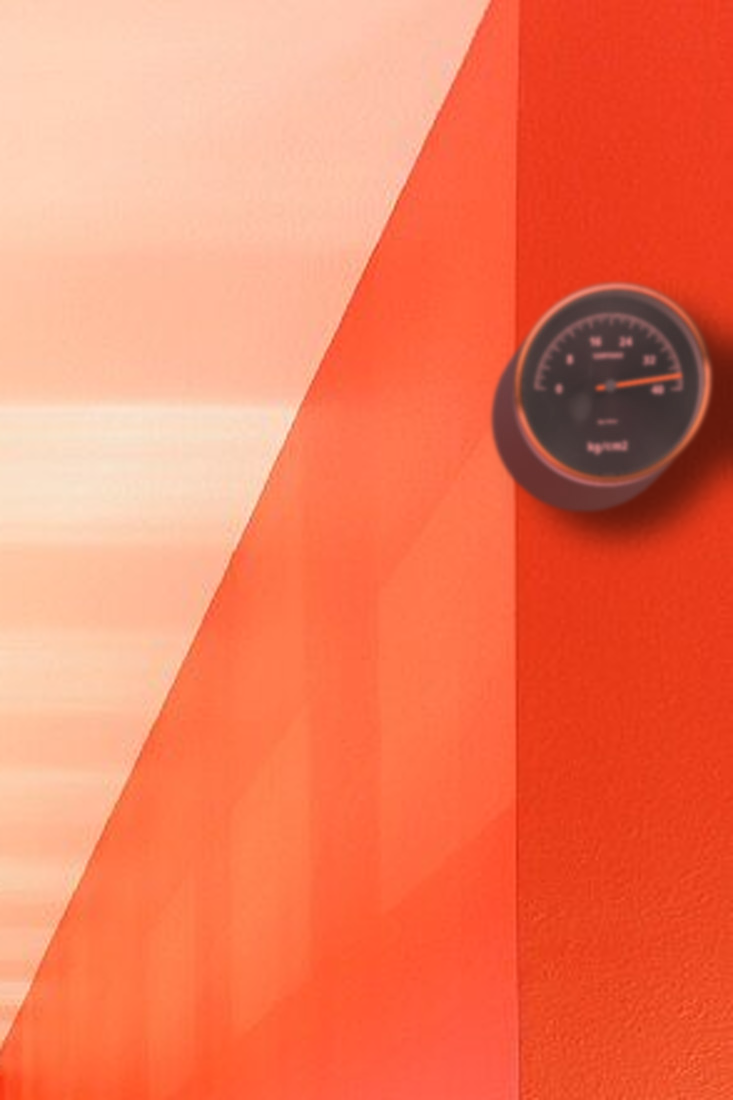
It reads value=38 unit=kg/cm²
